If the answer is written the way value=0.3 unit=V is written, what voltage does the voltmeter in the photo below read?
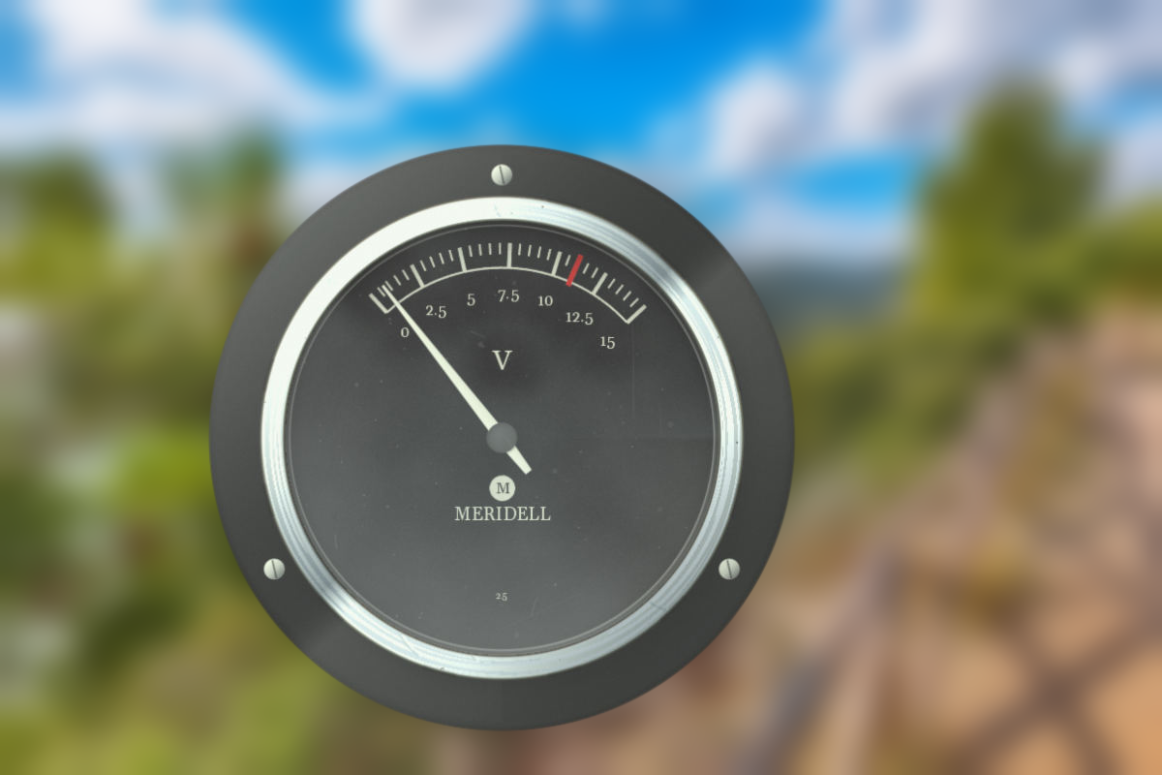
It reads value=0.75 unit=V
